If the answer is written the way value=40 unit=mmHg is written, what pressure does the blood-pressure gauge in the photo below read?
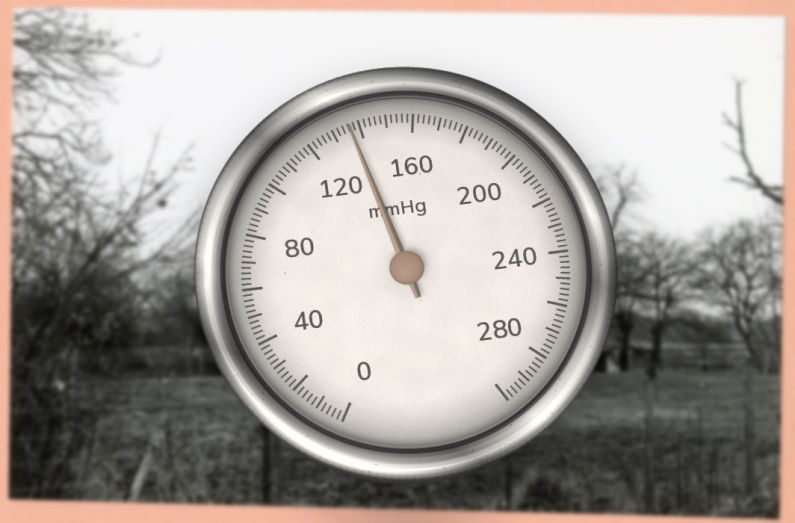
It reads value=136 unit=mmHg
